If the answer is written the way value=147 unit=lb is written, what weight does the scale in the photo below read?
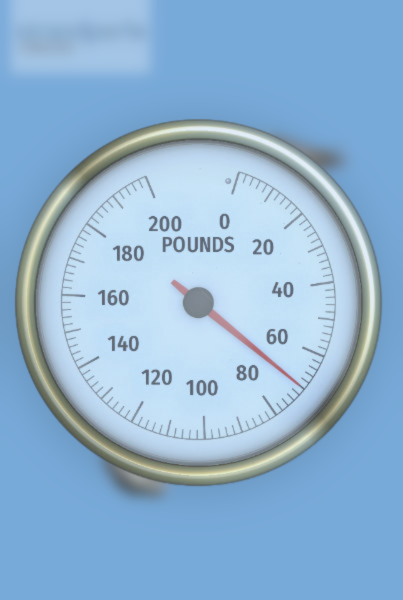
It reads value=70 unit=lb
